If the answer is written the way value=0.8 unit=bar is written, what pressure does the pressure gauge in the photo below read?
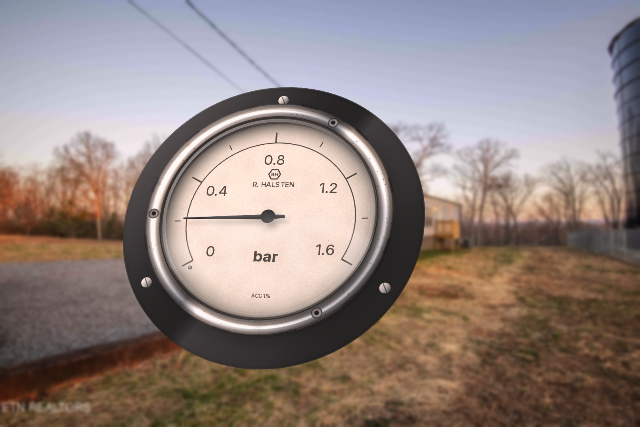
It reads value=0.2 unit=bar
